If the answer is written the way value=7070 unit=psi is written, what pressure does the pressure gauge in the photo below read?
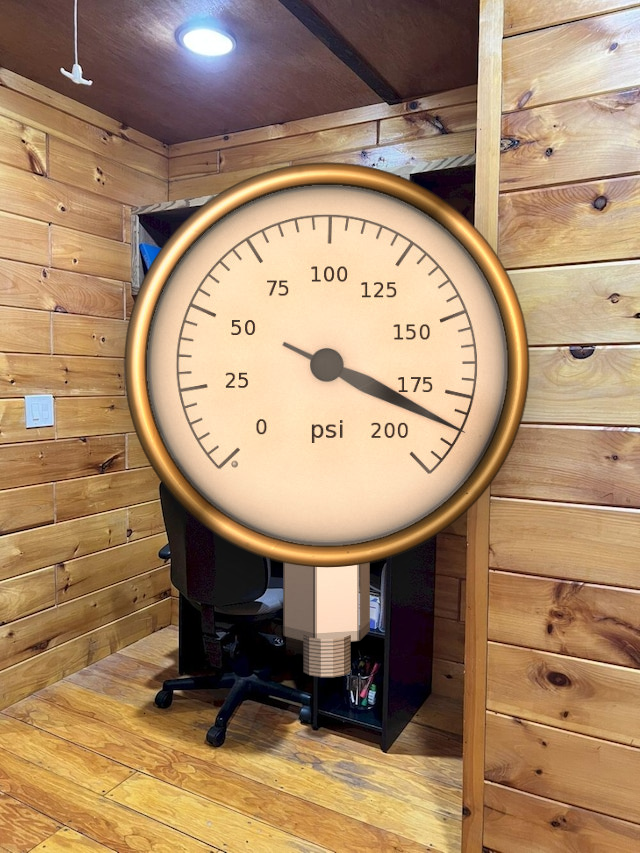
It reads value=185 unit=psi
